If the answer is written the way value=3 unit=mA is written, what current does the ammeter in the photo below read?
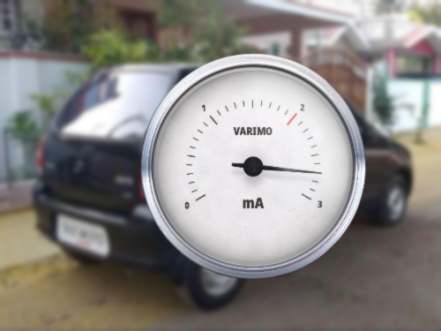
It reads value=2.7 unit=mA
